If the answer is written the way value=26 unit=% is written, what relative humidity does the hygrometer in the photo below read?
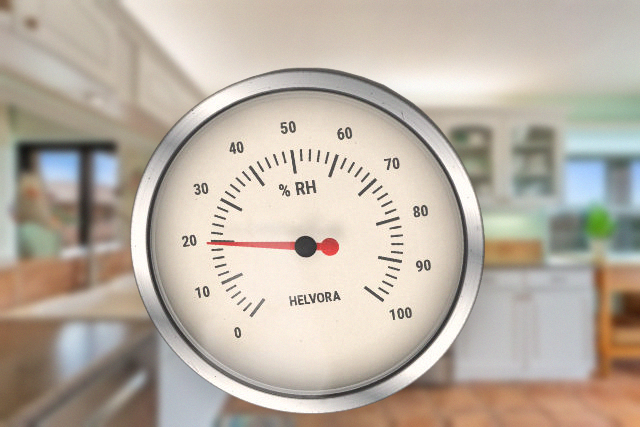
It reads value=20 unit=%
